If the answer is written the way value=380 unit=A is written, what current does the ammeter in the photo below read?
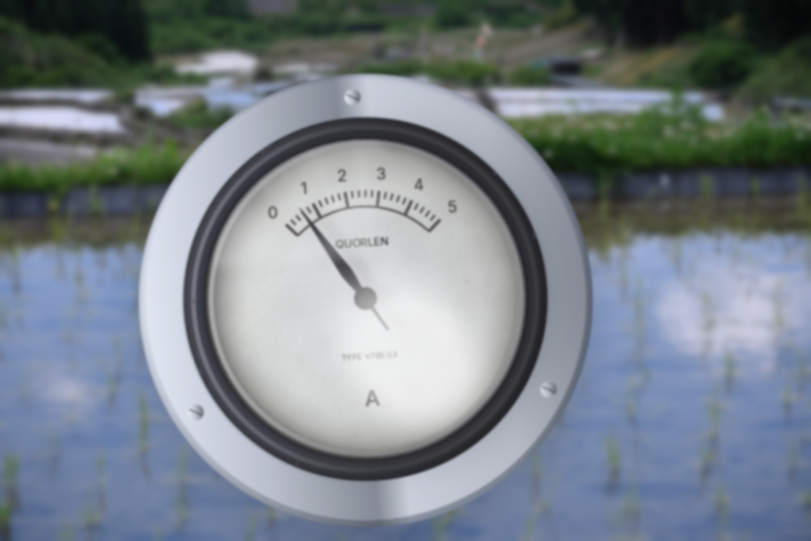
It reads value=0.6 unit=A
